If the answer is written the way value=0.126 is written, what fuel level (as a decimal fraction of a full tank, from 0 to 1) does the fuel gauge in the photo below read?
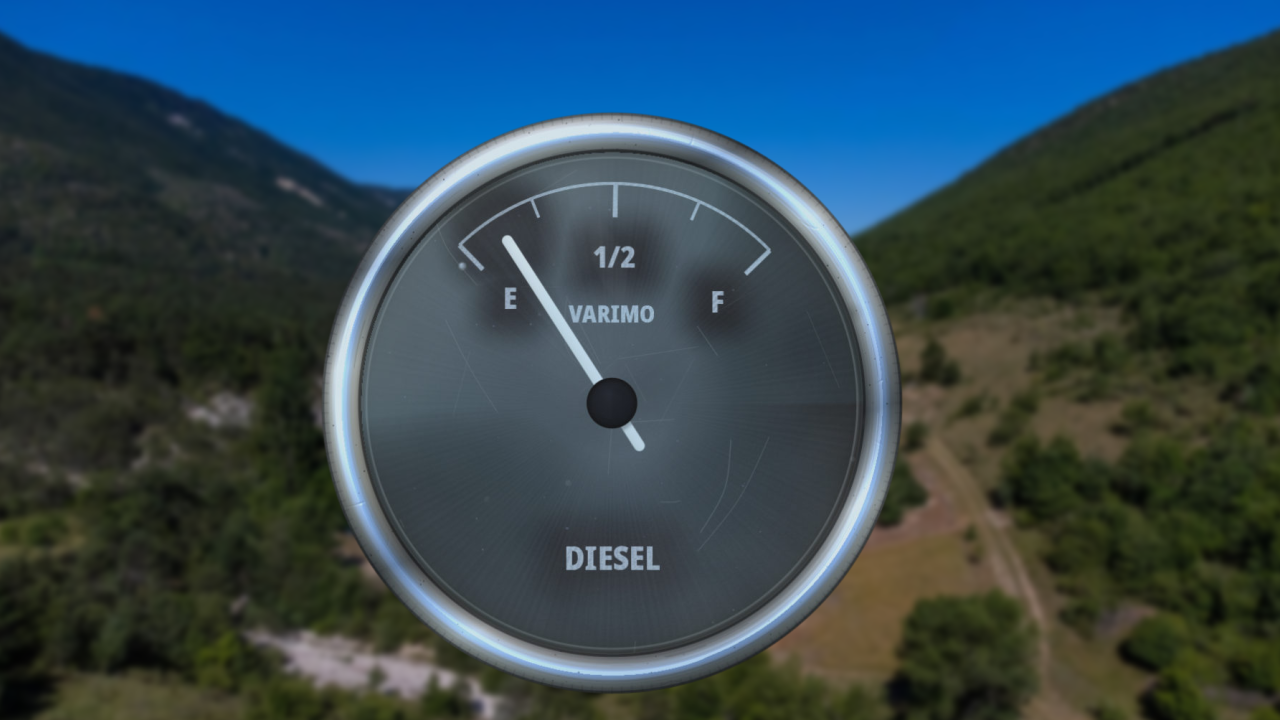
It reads value=0.125
